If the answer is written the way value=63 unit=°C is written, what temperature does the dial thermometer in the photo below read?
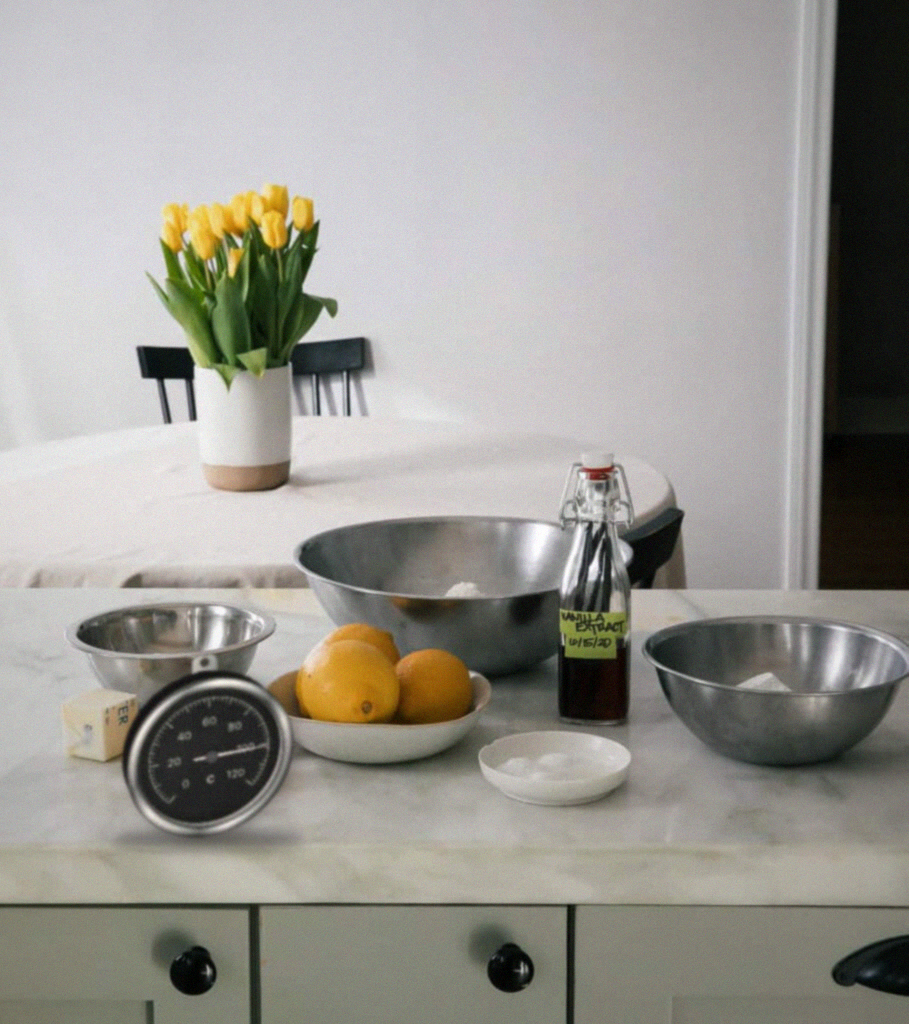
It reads value=100 unit=°C
